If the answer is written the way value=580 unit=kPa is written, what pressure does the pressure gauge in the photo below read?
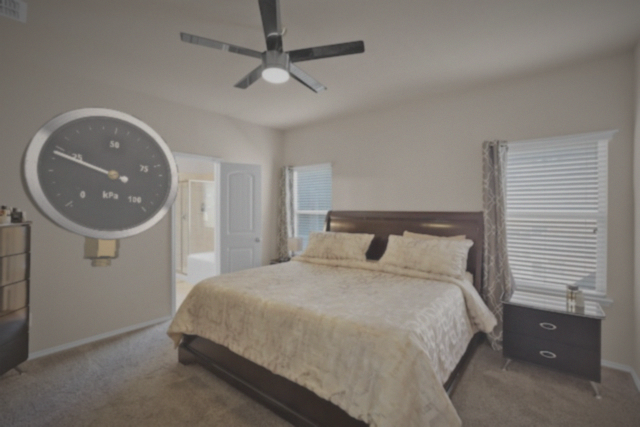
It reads value=22.5 unit=kPa
